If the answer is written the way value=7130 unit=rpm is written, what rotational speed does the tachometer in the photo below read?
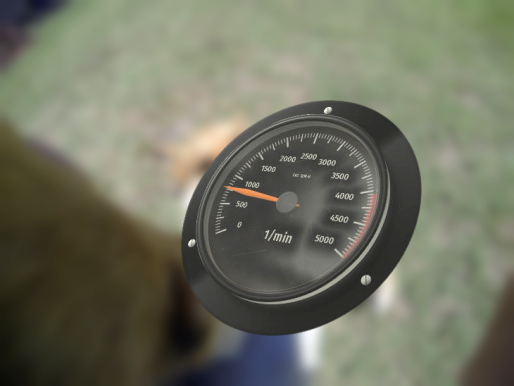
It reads value=750 unit=rpm
